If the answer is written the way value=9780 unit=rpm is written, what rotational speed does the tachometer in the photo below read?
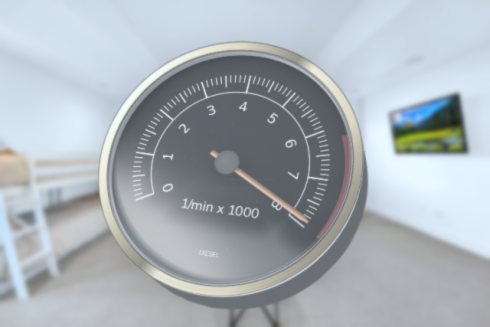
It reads value=7900 unit=rpm
